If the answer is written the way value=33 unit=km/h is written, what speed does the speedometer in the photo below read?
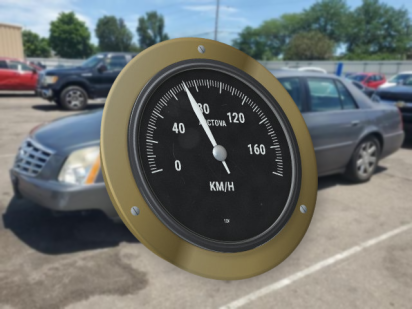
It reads value=70 unit=km/h
